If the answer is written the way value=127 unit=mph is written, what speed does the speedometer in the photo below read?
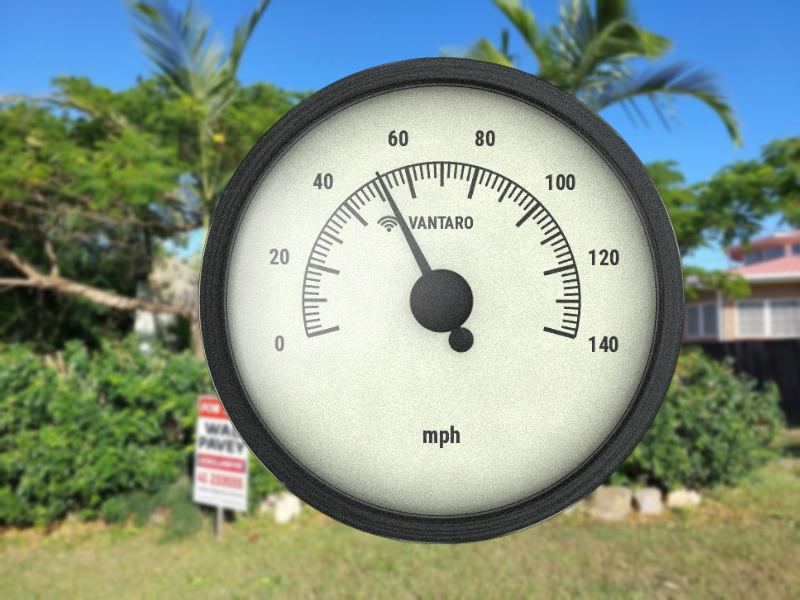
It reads value=52 unit=mph
